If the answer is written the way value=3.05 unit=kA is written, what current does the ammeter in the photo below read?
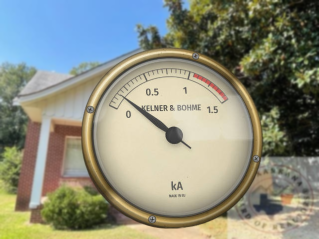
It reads value=0.15 unit=kA
